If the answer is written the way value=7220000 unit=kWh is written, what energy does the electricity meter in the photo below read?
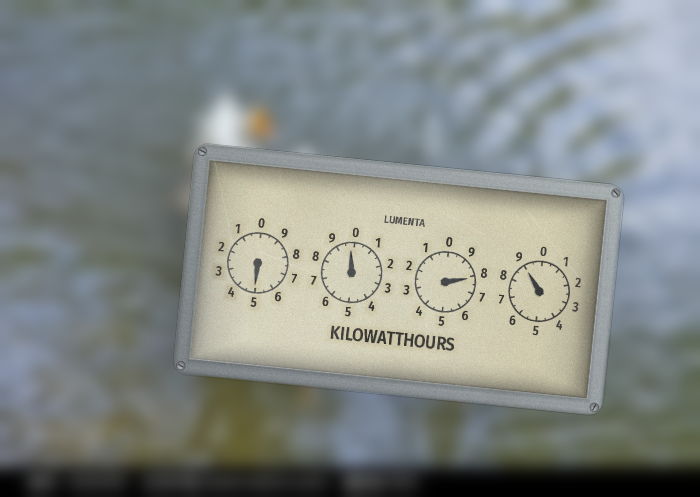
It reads value=4979 unit=kWh
